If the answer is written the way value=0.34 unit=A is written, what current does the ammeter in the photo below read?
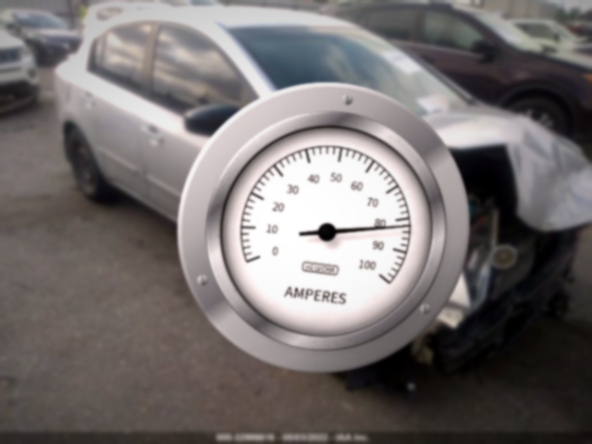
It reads value=82 unit=A
